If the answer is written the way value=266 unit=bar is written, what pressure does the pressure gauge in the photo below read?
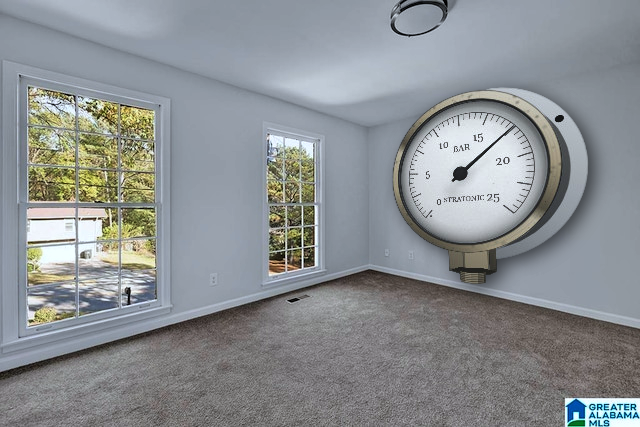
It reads value=17.5 unit=bar
